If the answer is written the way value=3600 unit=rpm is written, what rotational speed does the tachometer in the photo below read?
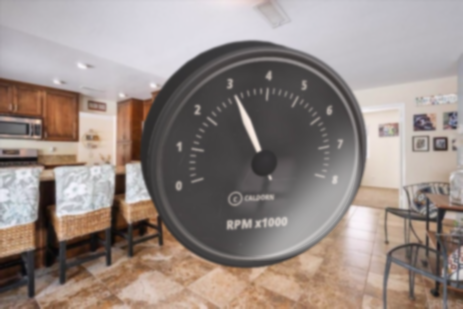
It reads value=3000 unit=rpm
